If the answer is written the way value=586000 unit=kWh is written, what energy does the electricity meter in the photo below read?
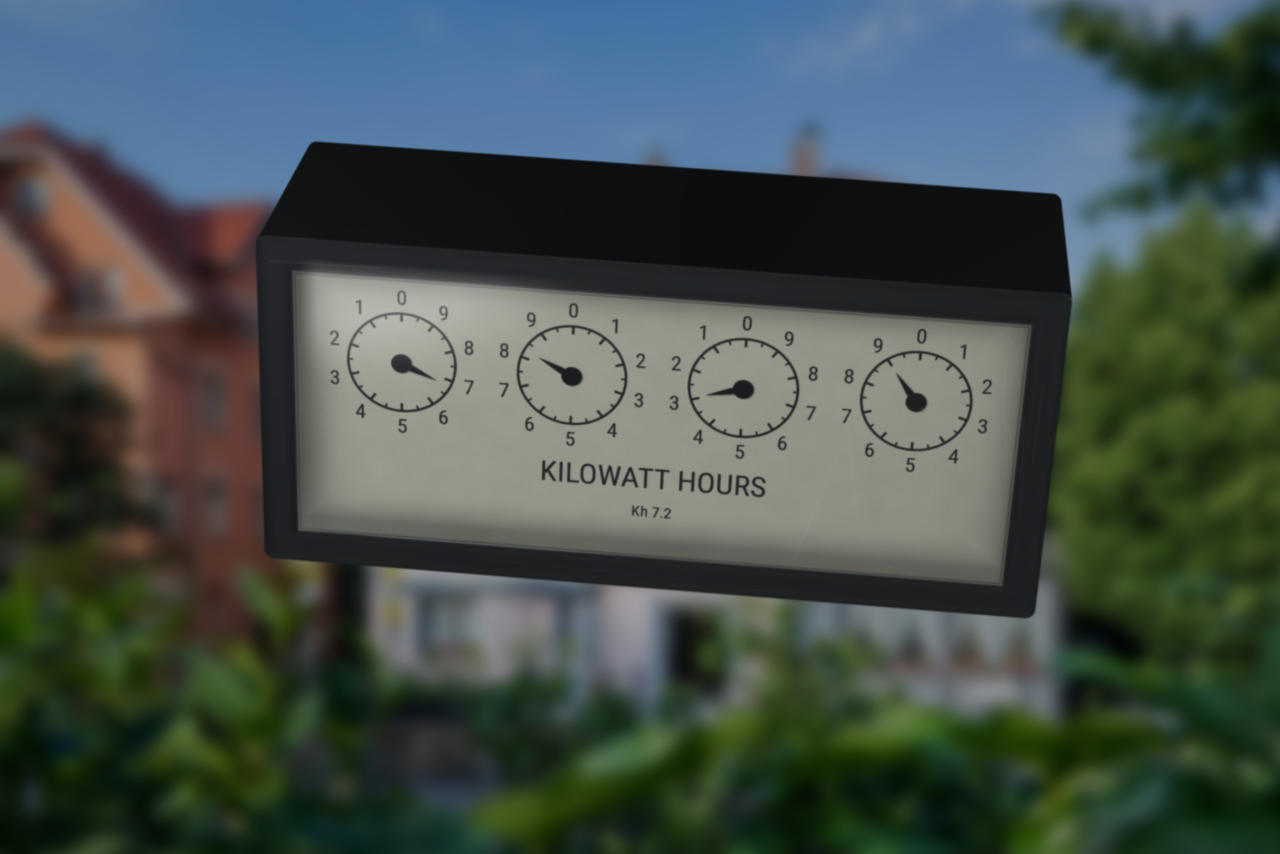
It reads value=6829 unit=kWh
